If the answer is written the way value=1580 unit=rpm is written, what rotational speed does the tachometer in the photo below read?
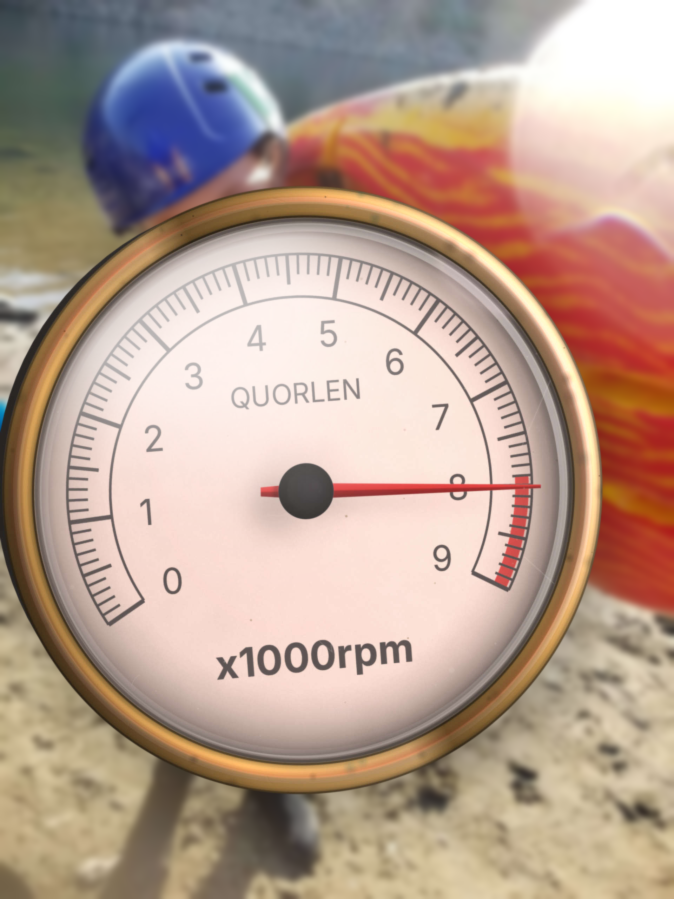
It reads value=8000 unit=rpm
